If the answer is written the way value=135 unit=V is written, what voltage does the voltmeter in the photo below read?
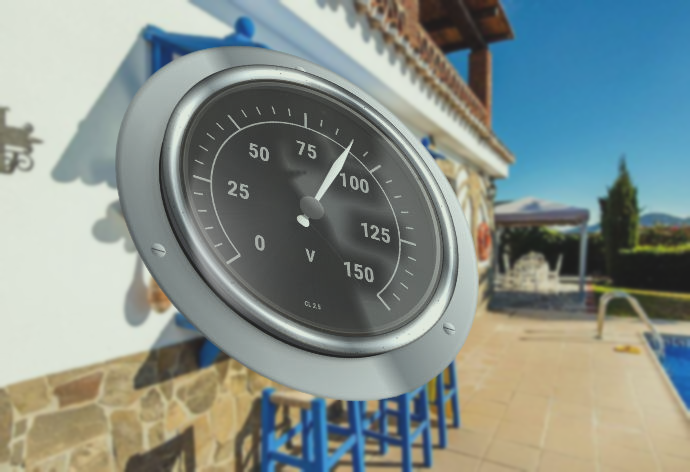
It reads value=90 unit=V
